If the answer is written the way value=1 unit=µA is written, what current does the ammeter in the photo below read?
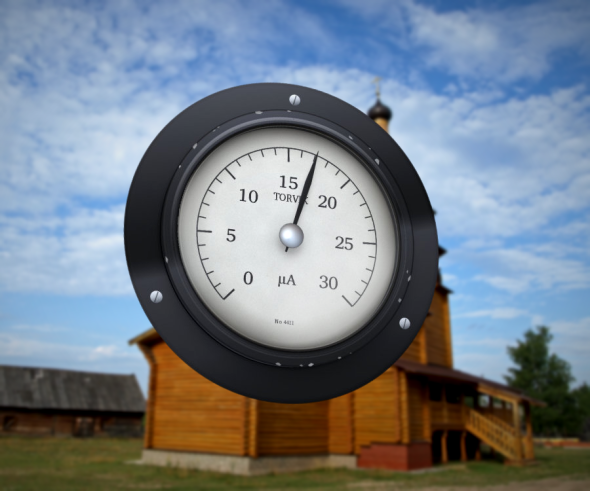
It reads value=17 unit=µA
